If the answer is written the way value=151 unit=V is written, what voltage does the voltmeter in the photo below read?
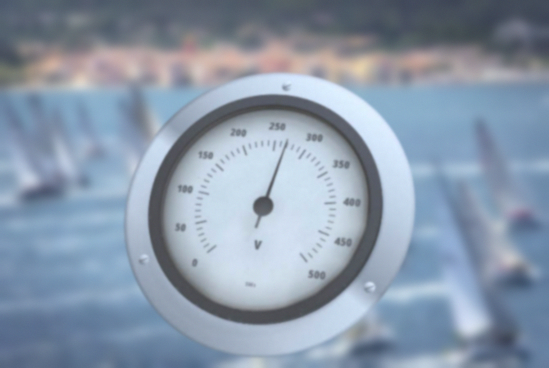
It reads value=270 unit=V
